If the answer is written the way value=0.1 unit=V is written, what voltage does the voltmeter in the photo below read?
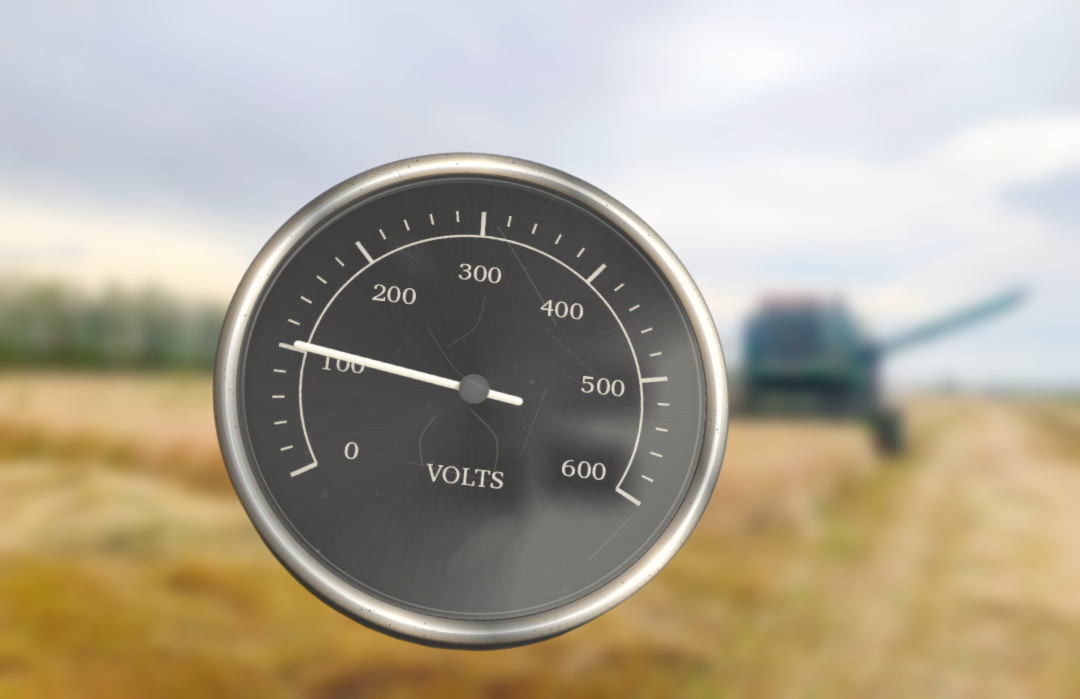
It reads value=100 unit=V
